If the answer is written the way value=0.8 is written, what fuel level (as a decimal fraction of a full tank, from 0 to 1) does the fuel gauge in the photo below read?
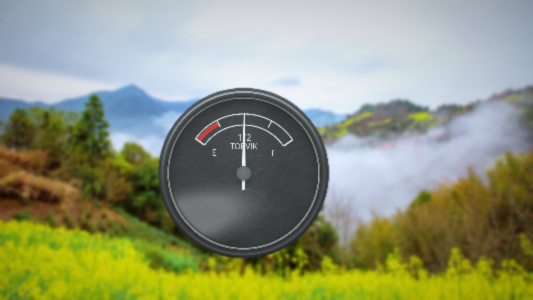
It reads value=0.5
